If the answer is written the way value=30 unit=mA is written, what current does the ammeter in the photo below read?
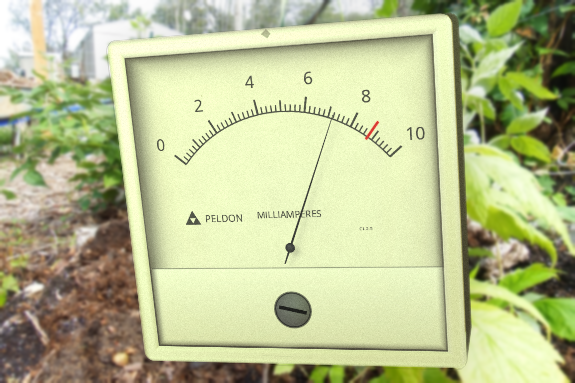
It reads value=7.2 unit=mA
